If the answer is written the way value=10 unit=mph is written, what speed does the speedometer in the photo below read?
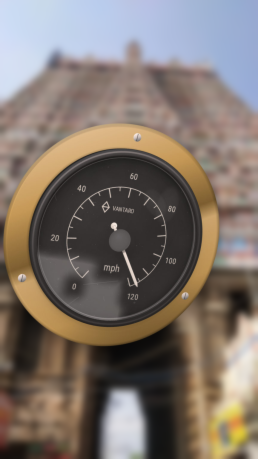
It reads value=117.5 unit=mph
